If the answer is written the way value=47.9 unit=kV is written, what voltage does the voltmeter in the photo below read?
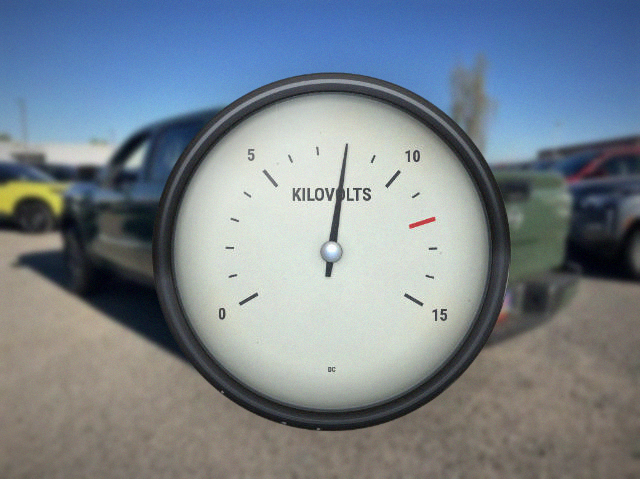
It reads value=8 unit=kV
